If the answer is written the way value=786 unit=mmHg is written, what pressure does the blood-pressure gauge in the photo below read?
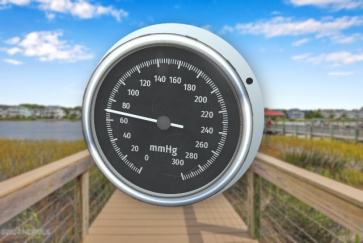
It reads value=70 unit=mmHg
